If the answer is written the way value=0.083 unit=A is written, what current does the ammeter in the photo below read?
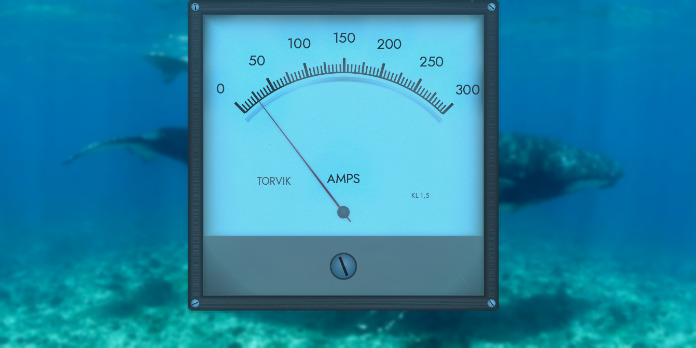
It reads value=25 unit=A
